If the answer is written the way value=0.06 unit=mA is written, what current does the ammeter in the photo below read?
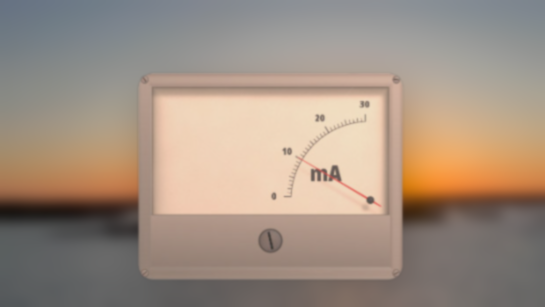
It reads value=10 unit=mA
